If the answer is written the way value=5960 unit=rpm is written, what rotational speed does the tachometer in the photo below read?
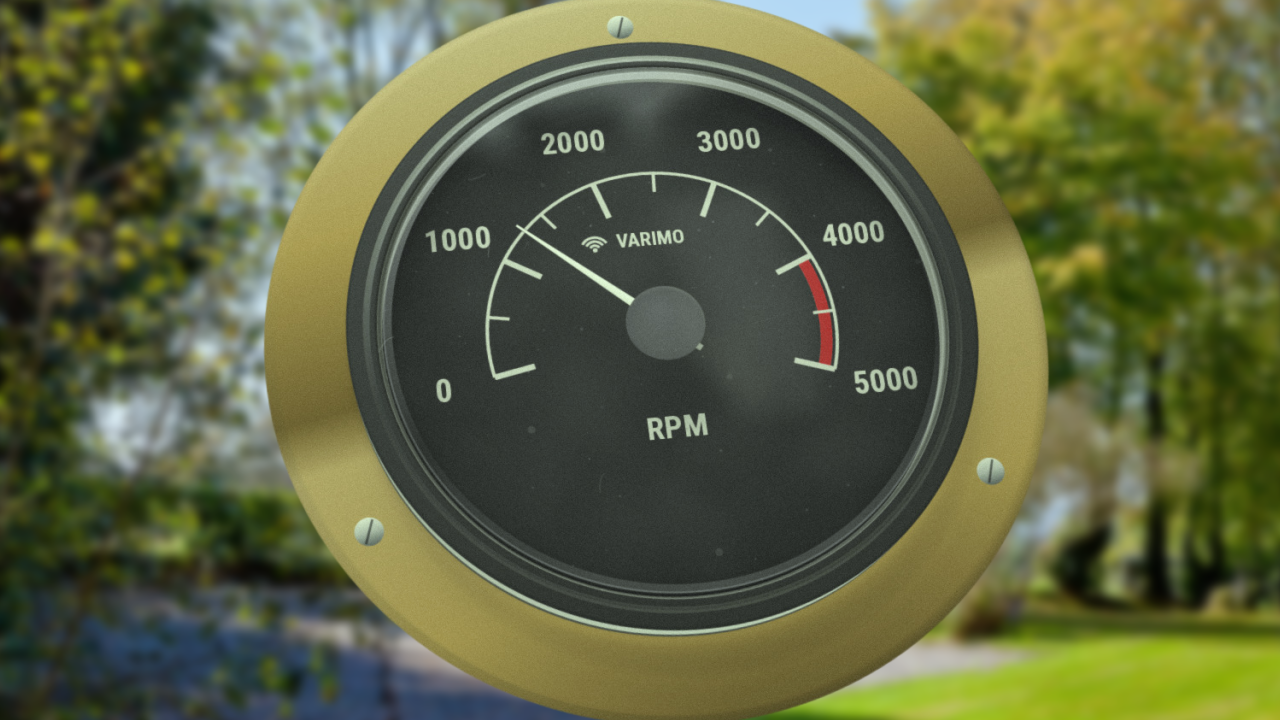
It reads value=1250 unit=rpm
